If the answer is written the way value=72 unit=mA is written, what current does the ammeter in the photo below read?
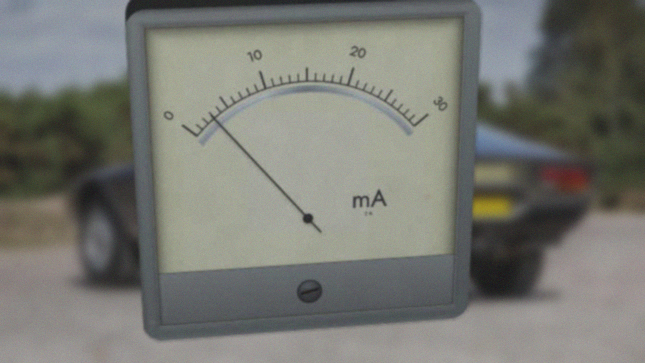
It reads value=3 unit=mA
